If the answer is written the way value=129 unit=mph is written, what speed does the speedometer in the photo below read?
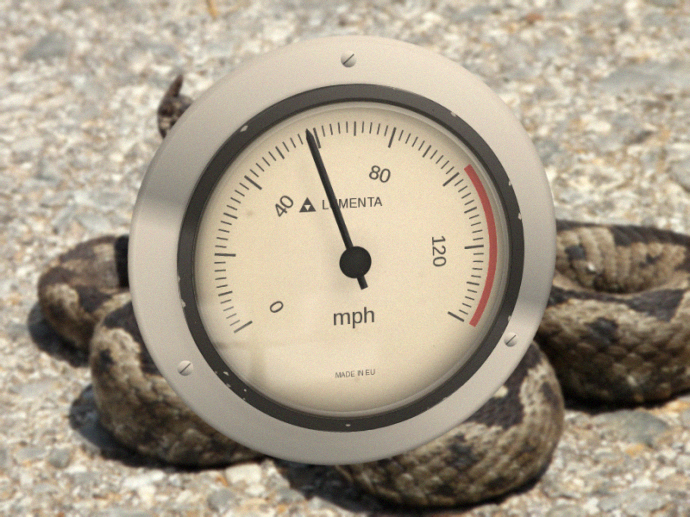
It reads value=58 unit=mph
